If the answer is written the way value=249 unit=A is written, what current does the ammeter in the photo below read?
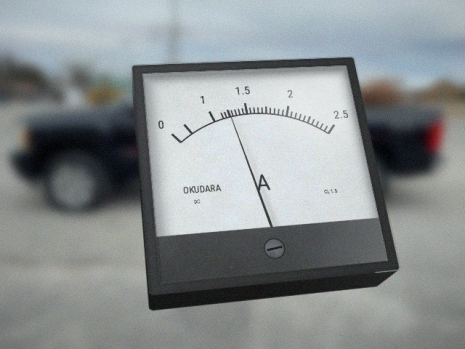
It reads value=1.25 unit=A
